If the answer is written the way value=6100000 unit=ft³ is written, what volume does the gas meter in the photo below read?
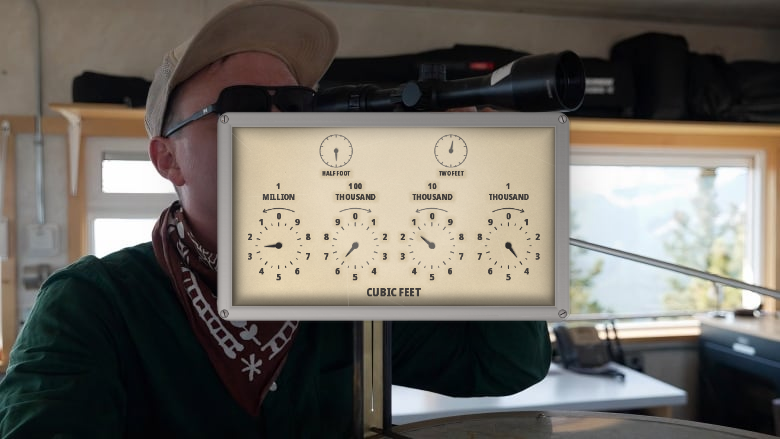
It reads value=261400 unit=ft³
